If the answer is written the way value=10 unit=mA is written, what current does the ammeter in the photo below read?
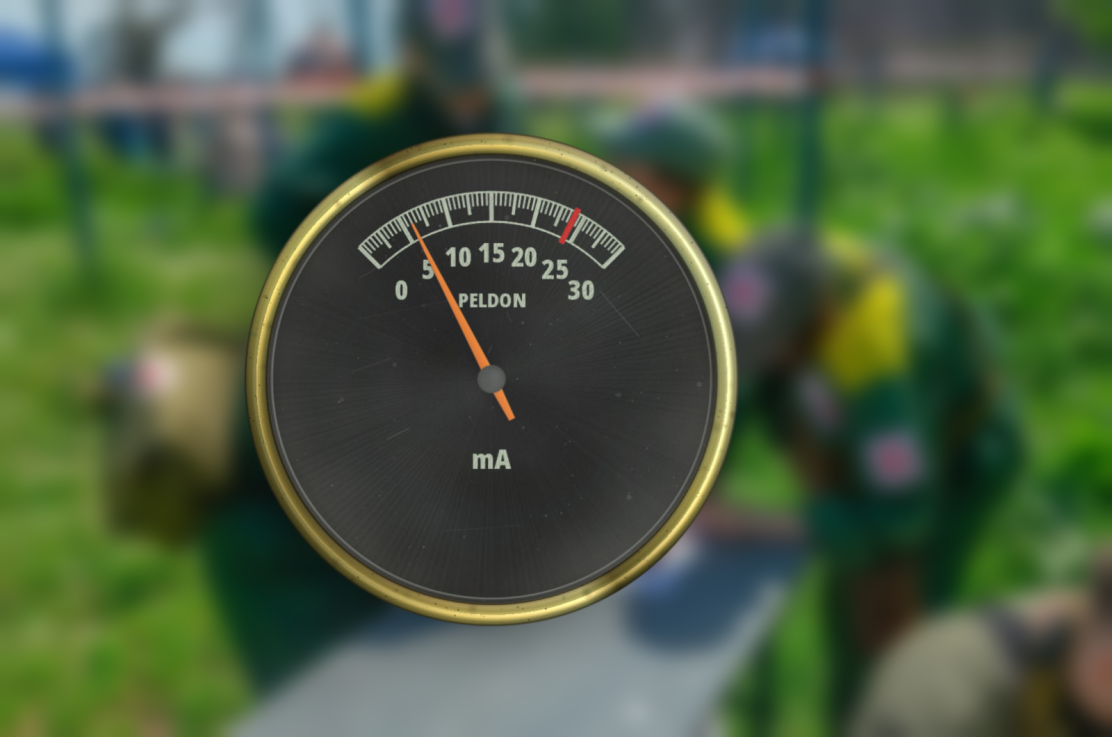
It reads value=6 unit=mA
